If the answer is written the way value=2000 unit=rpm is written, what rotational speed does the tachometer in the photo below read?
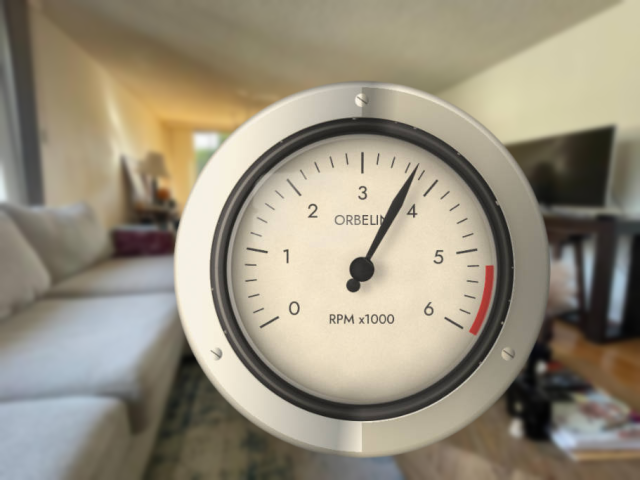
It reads value=3700 unit=rpm
